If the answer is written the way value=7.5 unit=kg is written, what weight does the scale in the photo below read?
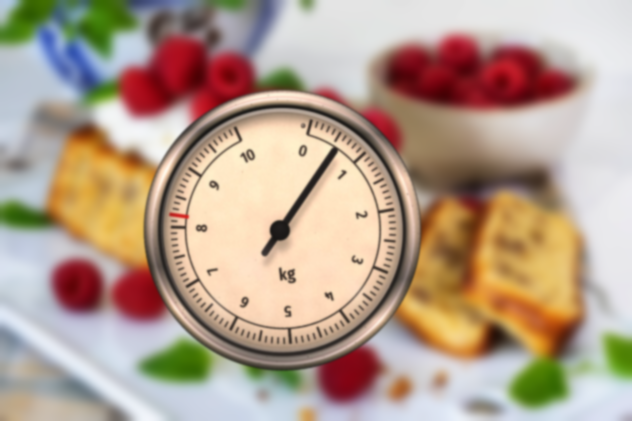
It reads value=0.6 unit=kg
